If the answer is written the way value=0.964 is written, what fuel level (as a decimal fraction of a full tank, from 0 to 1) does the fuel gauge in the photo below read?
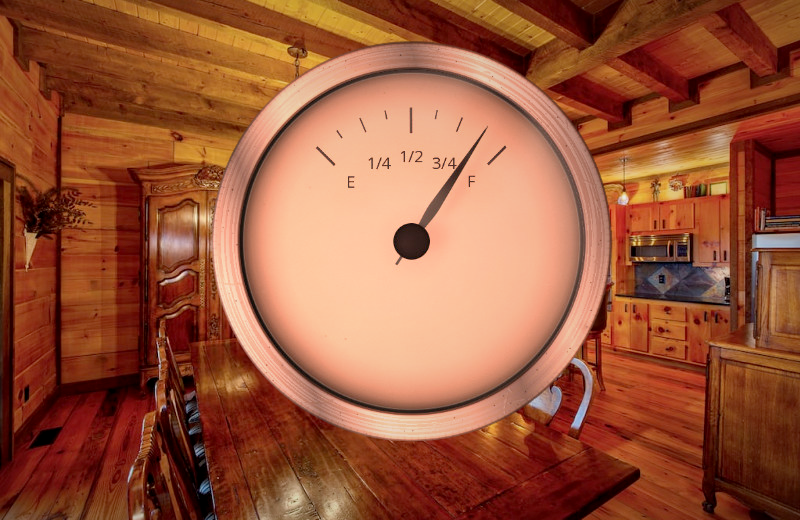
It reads value=0.875
